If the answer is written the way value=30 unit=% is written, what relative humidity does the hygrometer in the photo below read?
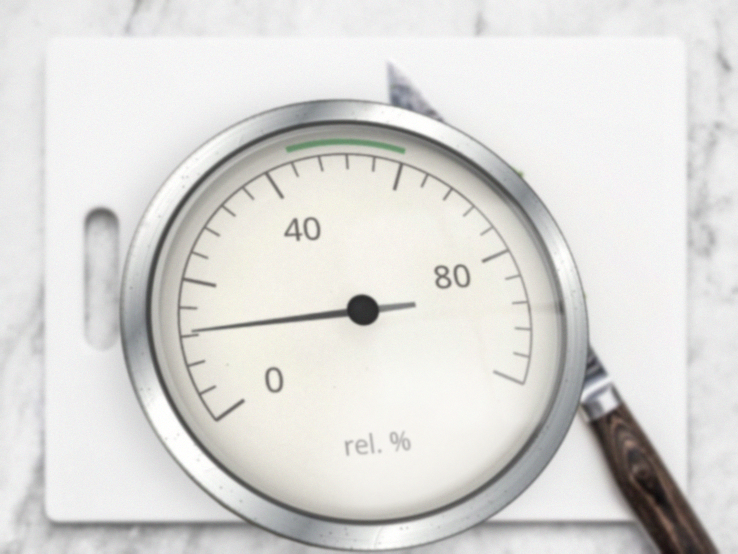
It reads value=12 unit=%
